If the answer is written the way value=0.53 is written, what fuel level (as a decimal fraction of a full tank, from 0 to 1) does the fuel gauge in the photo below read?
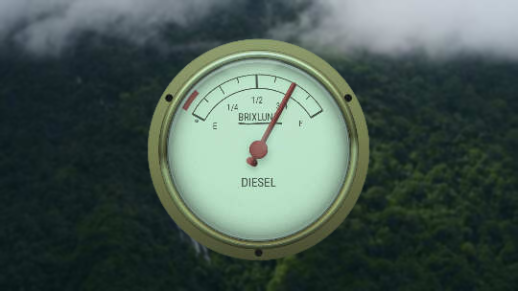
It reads value=0.75
